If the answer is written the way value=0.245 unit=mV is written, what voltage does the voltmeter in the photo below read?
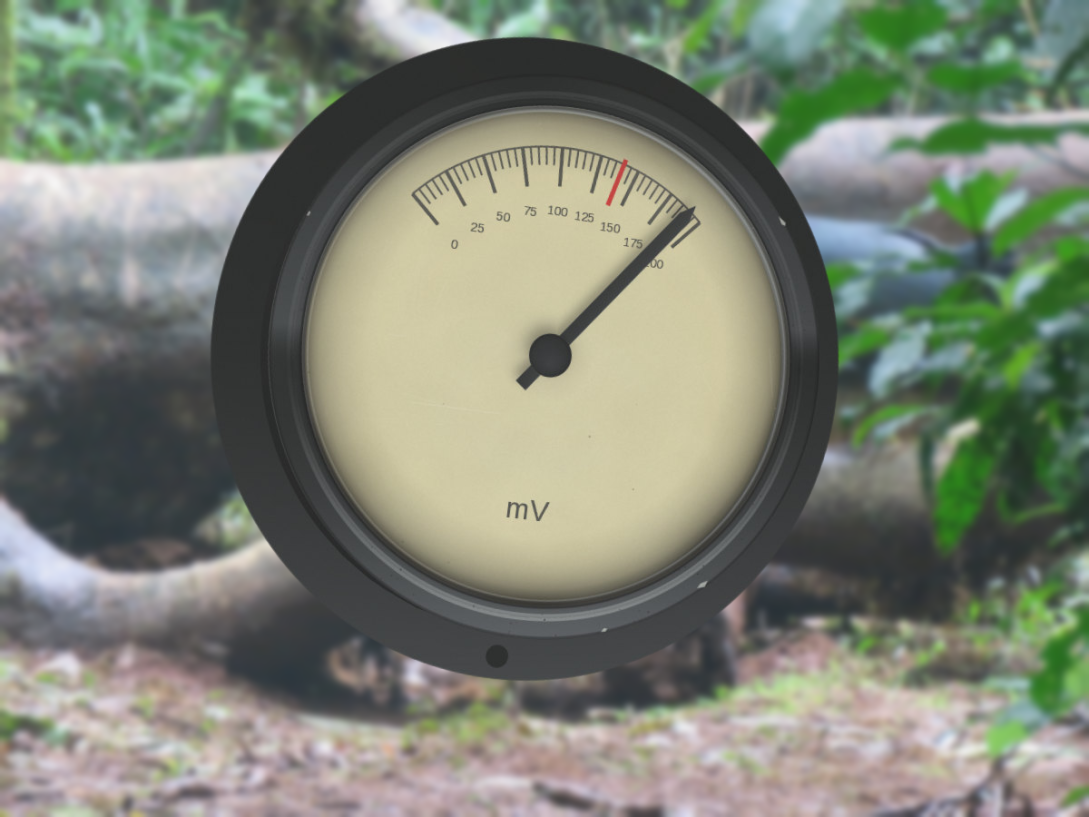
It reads value=190 unit=mV
